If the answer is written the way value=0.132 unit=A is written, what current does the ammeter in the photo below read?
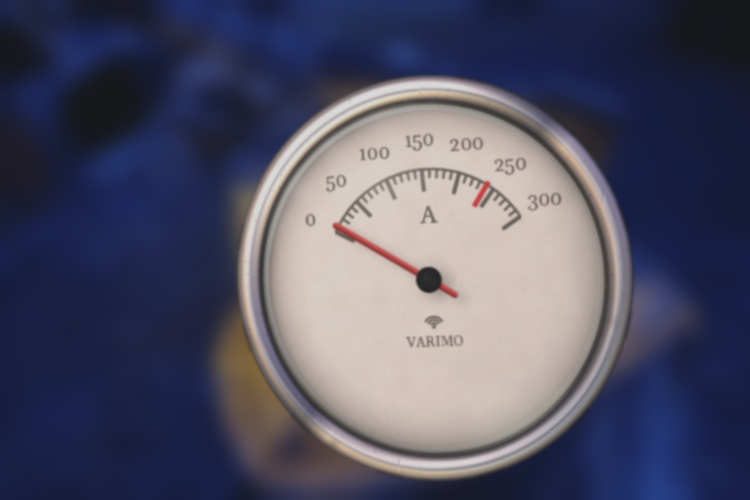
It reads value=10 unit=A
